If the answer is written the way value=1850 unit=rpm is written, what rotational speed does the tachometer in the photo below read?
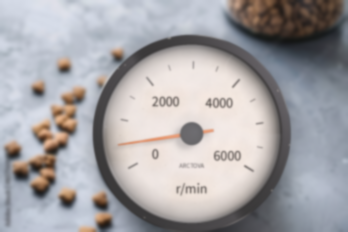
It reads value=500 unit=rpm
